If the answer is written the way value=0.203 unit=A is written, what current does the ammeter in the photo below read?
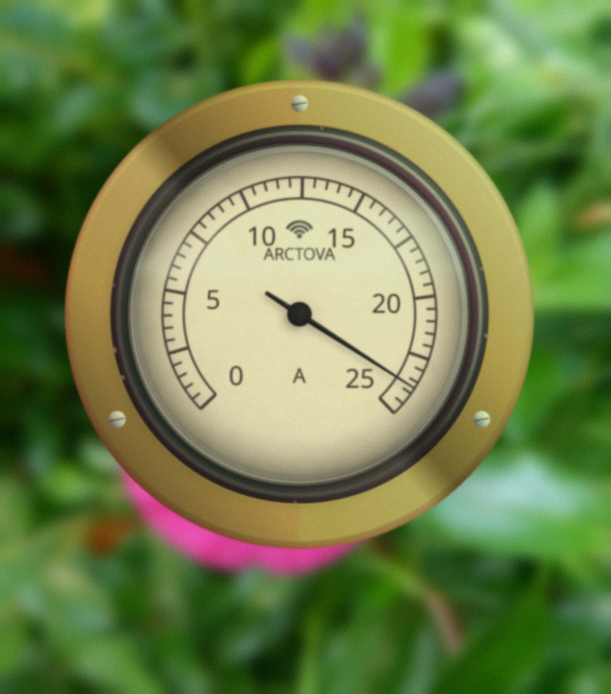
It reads value=23.75 unit=A
